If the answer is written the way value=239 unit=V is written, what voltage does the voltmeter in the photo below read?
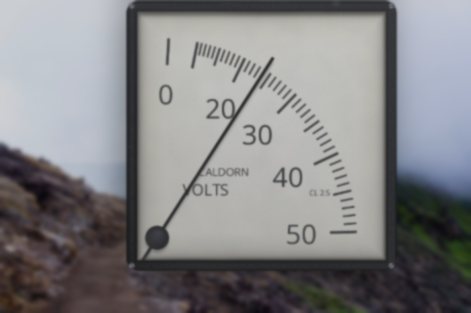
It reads value=24 unit=V
